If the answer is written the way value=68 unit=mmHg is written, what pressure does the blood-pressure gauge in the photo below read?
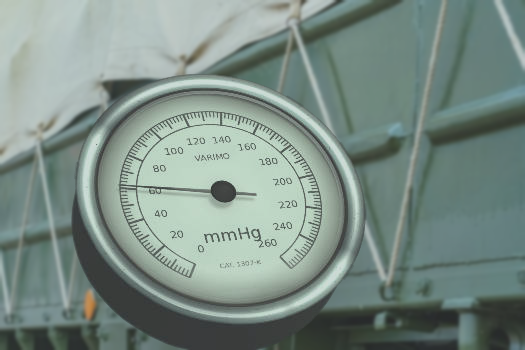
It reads value=60 unit=mmHg
